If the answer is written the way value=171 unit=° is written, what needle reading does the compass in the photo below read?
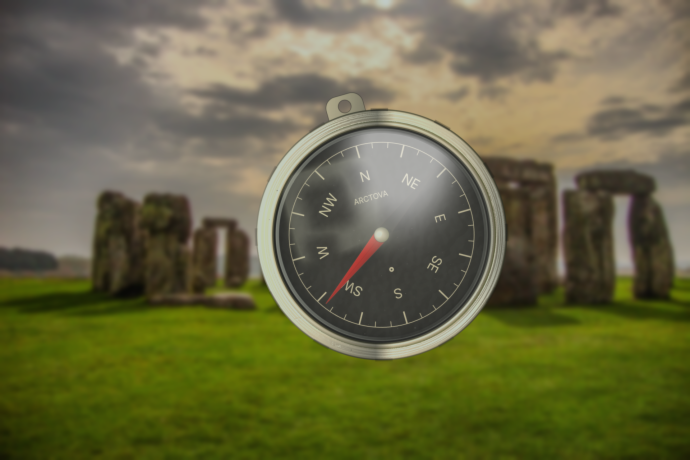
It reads value=235 unit=°
